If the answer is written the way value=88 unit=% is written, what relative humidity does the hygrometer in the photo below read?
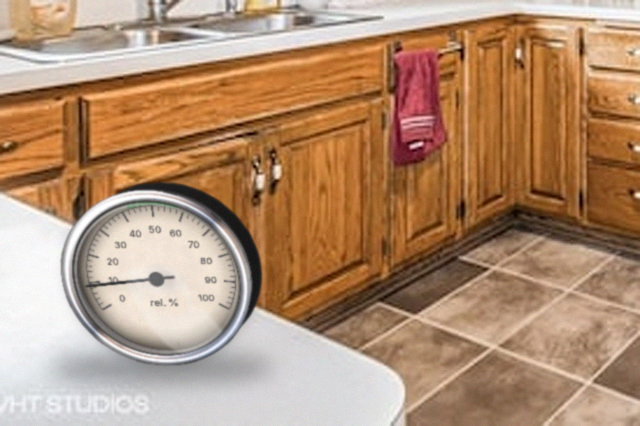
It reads value=10 unit=%
